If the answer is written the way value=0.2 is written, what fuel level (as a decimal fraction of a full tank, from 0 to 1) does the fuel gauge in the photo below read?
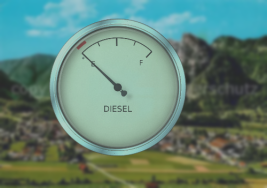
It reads value=0
